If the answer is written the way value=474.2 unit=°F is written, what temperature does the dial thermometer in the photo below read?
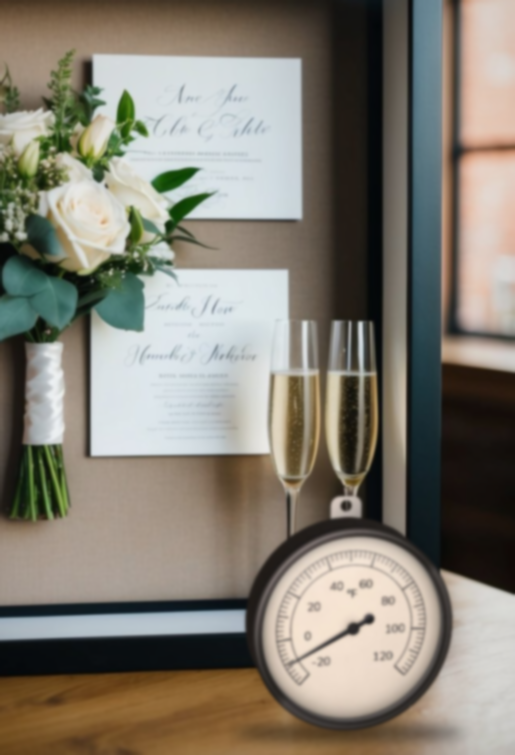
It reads value=-10 unit=°F
